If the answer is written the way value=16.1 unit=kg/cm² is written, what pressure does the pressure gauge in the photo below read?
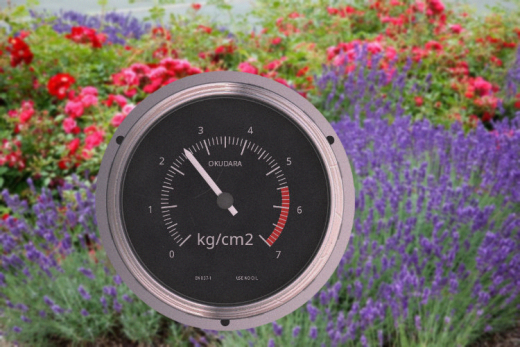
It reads value=2.5 unit=kg/cm²
